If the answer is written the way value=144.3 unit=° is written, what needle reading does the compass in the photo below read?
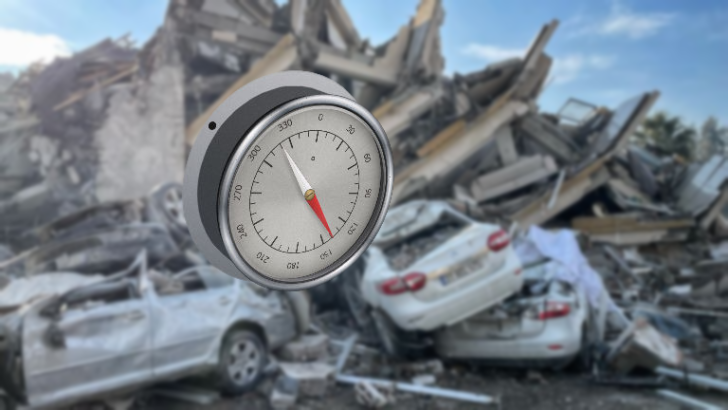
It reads value=140 unit=°
